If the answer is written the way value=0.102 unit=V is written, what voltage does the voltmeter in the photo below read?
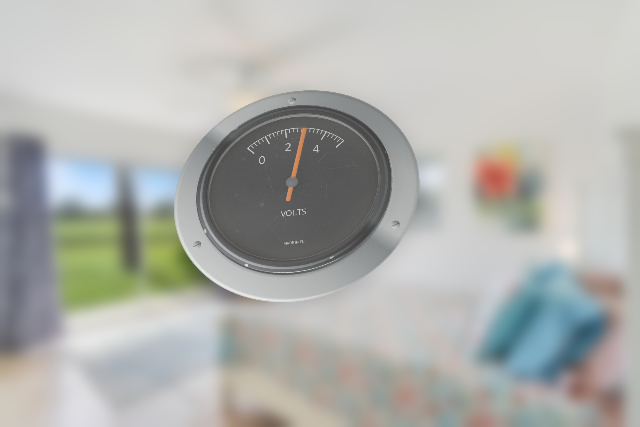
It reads value=3 unit=V
